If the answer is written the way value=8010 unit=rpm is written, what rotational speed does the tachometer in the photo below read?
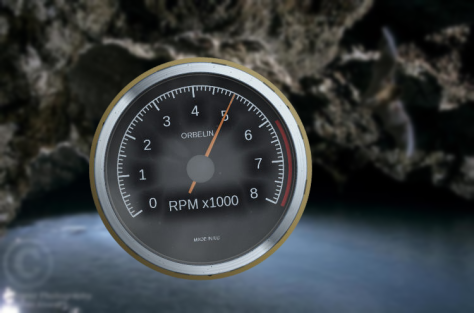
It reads value=5000 unit=rpm
